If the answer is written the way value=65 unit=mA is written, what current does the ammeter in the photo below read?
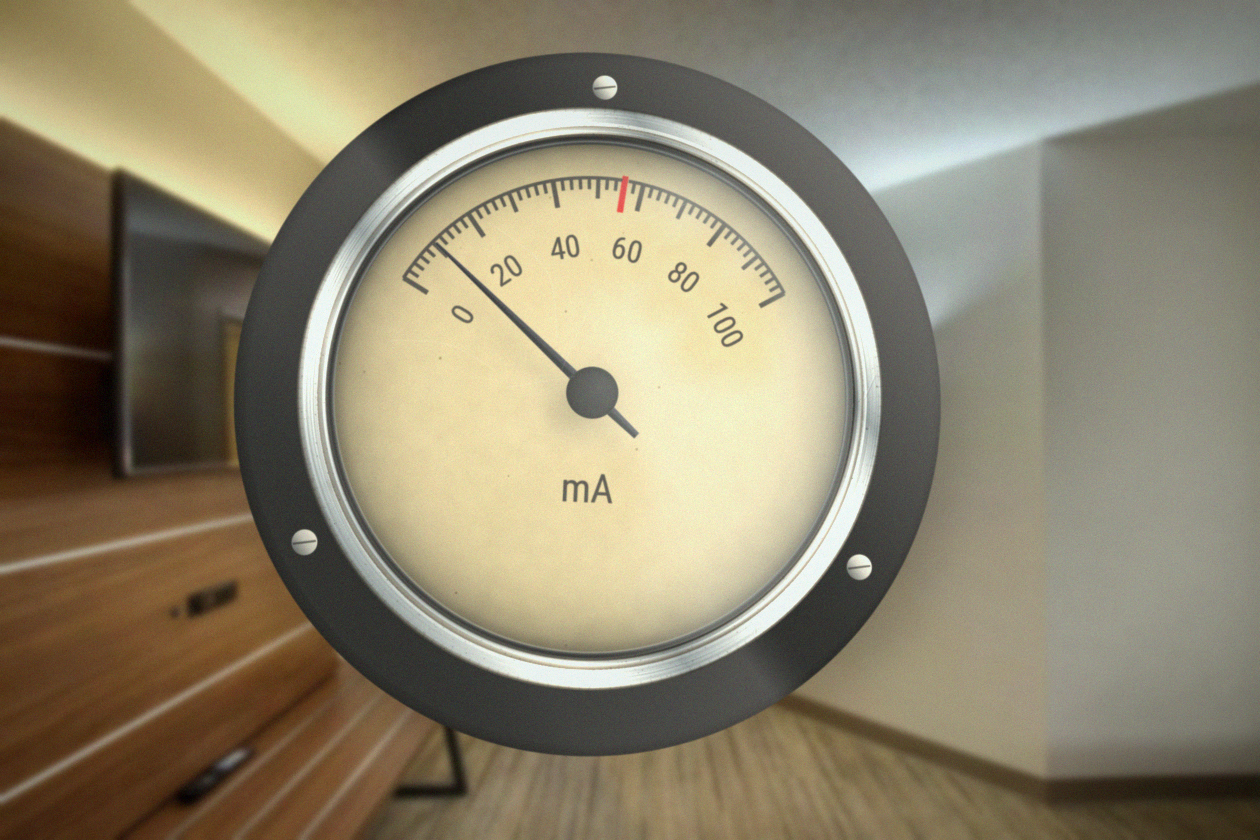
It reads value=10 unit=mA
